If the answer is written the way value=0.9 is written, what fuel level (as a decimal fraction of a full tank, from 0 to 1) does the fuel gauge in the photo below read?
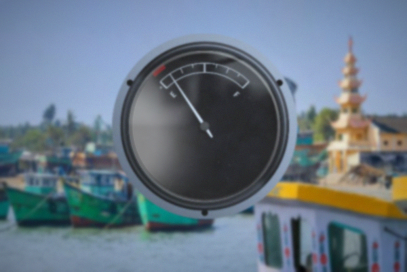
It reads value=0.125
